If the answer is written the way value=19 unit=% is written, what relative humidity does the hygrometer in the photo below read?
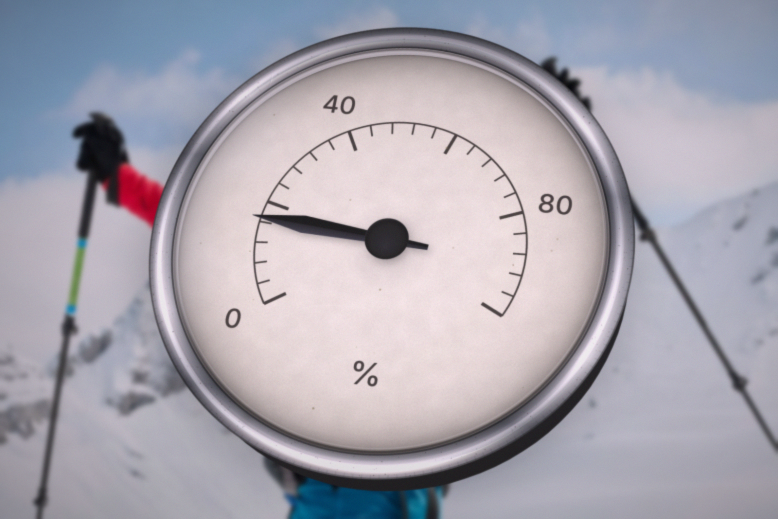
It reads value=16 unit=%
